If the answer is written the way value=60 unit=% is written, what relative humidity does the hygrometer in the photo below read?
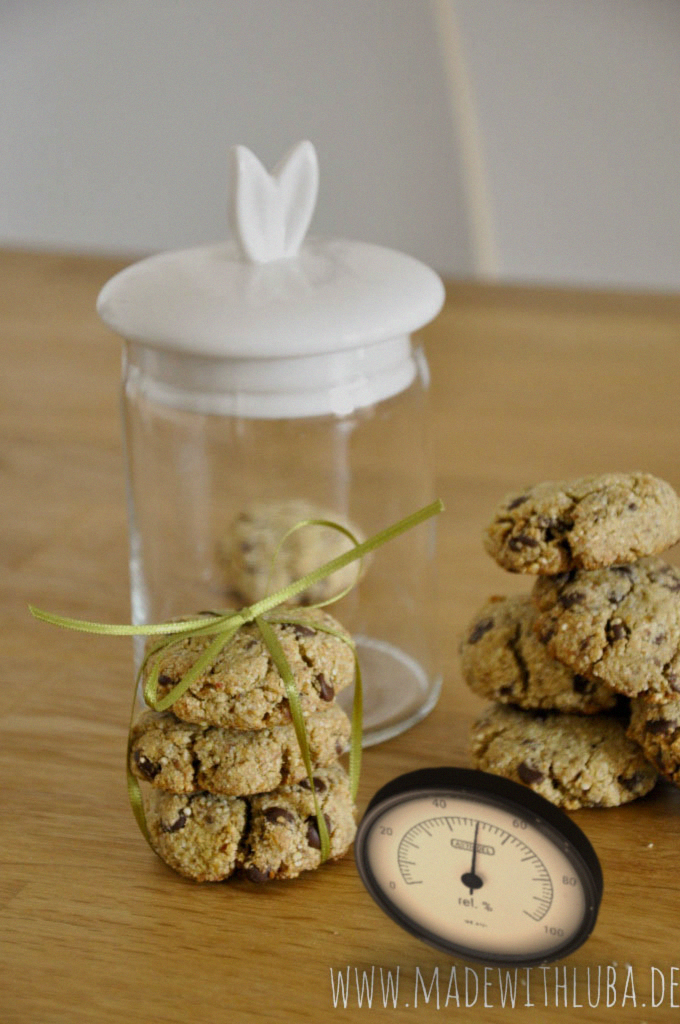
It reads value=50 unit=%
